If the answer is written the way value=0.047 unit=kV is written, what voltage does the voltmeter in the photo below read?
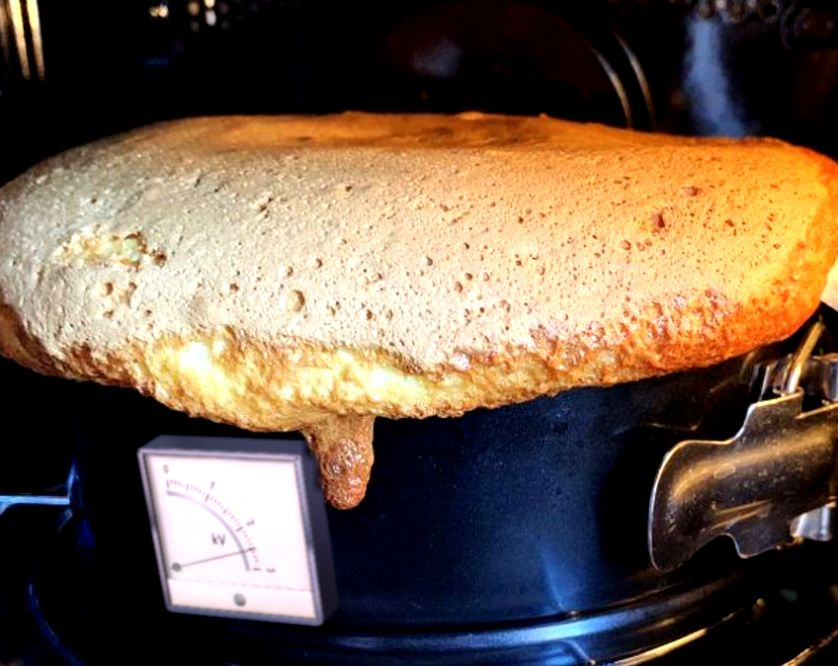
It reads value=2.5 unit=kV
